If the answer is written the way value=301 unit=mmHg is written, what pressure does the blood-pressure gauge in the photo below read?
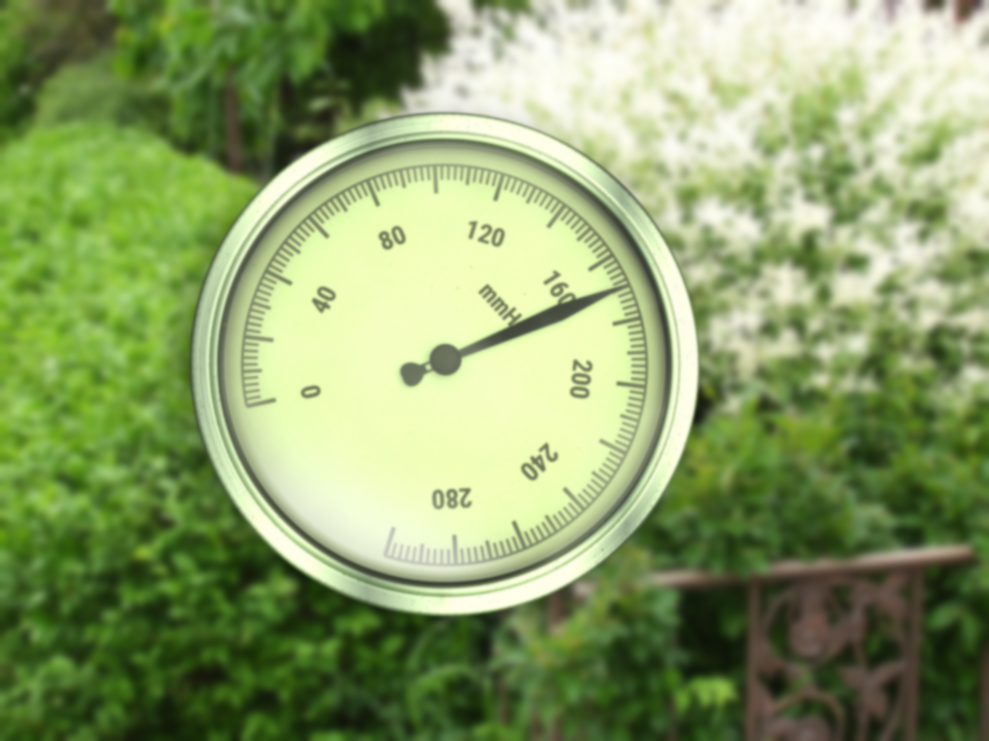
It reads value=170 unit=mmHg
